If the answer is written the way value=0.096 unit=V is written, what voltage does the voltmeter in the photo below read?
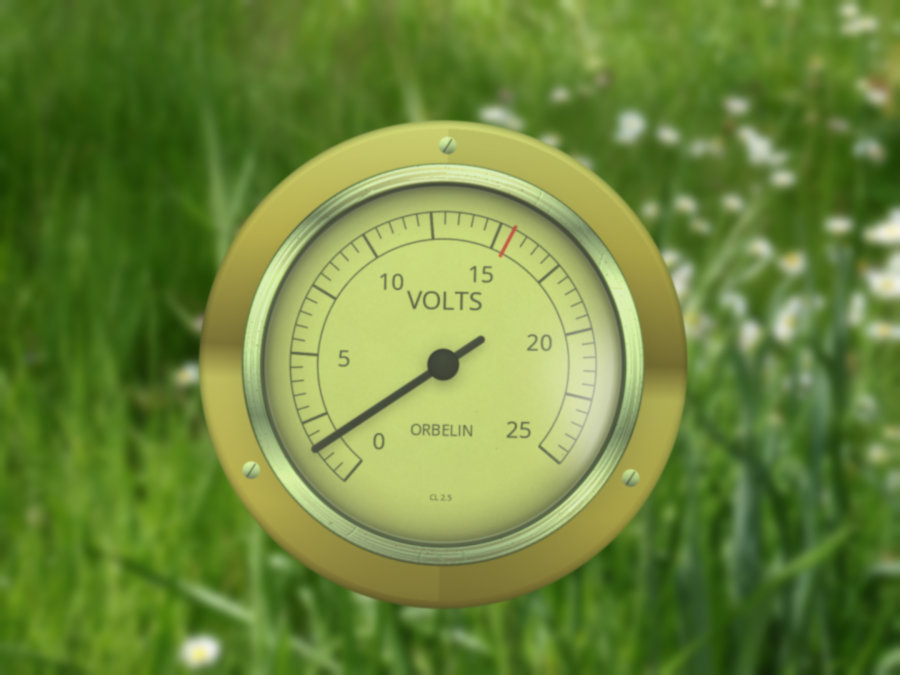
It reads value=1.5 unit=V
